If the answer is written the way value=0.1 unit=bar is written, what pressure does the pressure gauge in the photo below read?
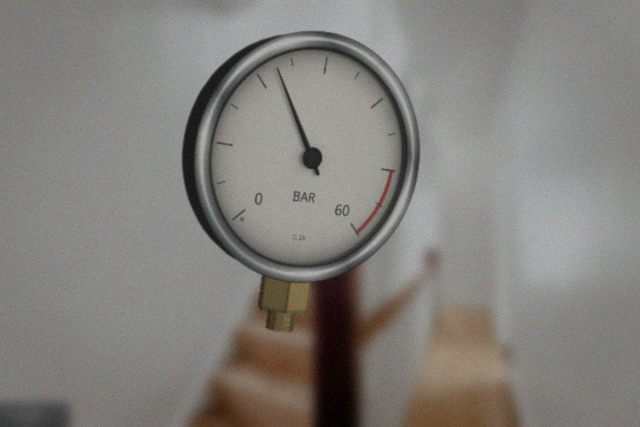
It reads value=22.5 unit=bar
